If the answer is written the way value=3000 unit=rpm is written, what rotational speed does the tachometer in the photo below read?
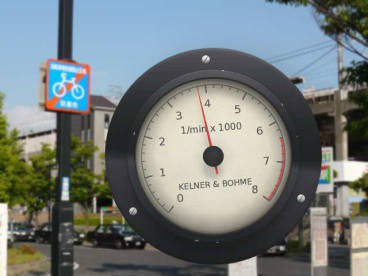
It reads value=3800 unit=rpm
